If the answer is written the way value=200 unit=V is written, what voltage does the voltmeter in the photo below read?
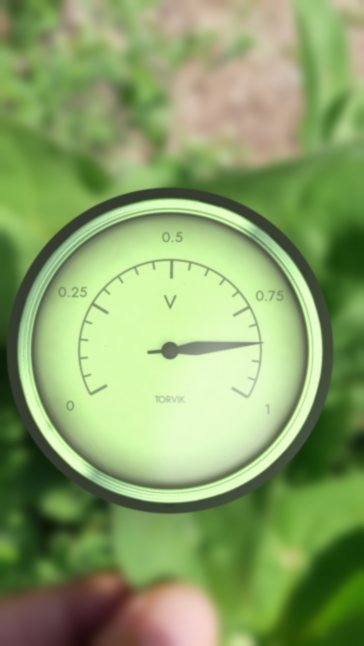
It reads value=0.85 unit=V
